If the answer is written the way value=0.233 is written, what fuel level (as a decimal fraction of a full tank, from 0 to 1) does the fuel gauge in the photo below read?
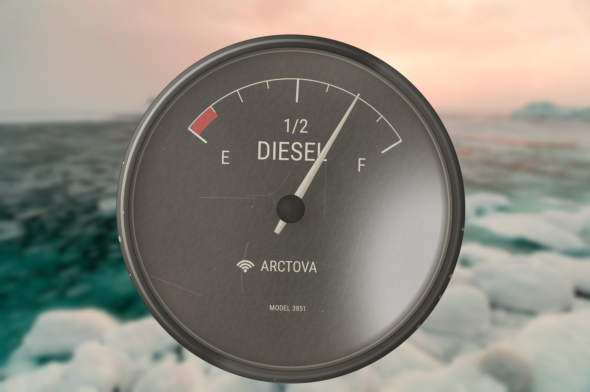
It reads value=0.75
